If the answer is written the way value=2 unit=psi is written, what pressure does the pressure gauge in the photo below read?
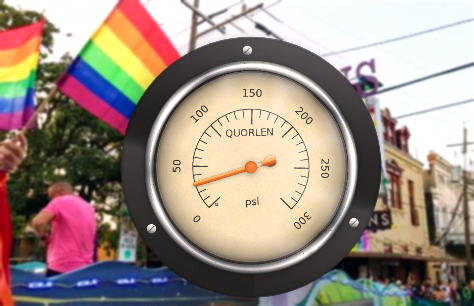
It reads value=30 unit=psi
